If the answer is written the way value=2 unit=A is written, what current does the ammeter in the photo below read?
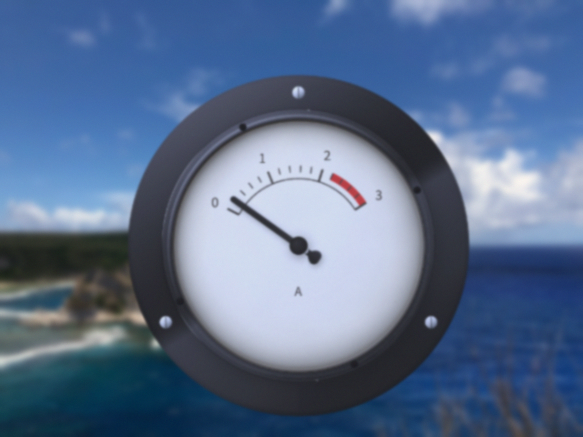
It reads value=0.2 unit=A
